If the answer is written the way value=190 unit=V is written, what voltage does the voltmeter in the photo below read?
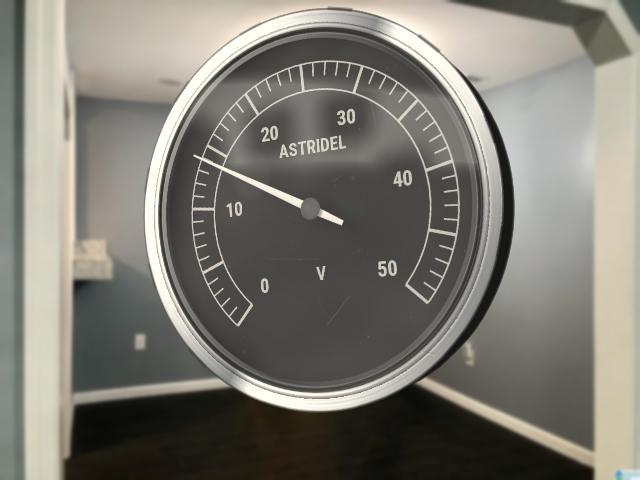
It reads value=14 unit=V
